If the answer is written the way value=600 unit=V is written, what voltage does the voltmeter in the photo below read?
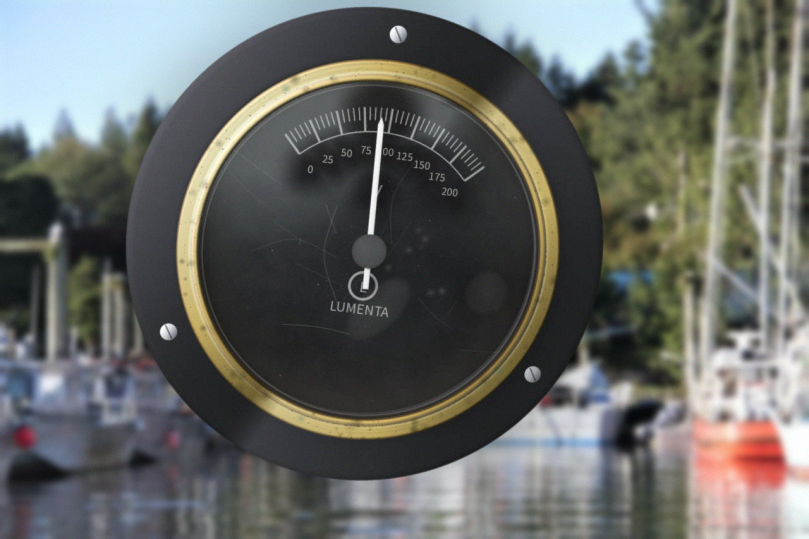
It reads value=90 unit=V
